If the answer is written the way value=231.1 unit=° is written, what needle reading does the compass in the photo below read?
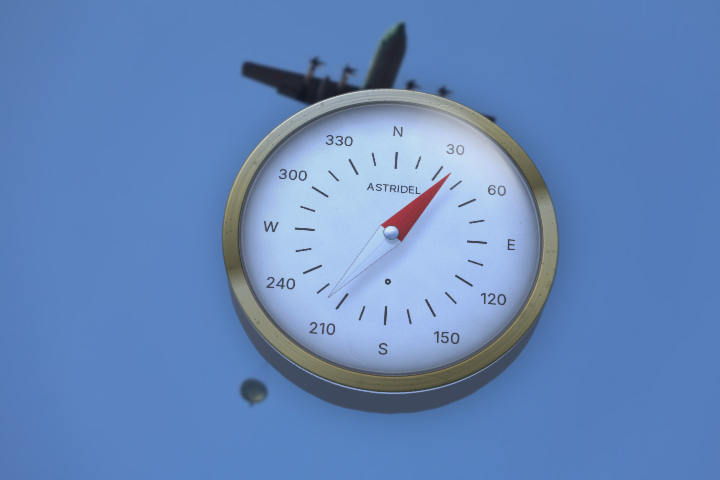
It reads value=37.5 unit=°
